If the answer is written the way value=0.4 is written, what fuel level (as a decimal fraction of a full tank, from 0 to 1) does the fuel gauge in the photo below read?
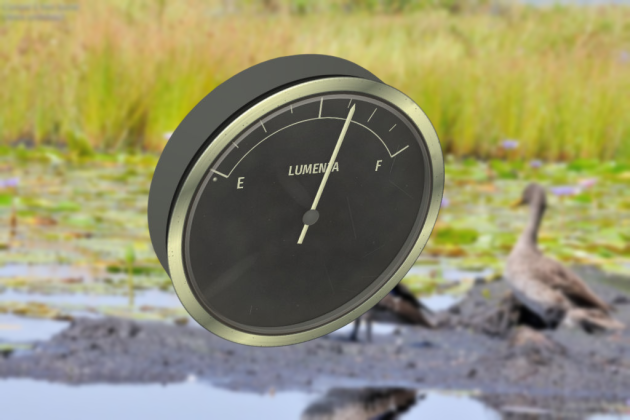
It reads value=0.625
